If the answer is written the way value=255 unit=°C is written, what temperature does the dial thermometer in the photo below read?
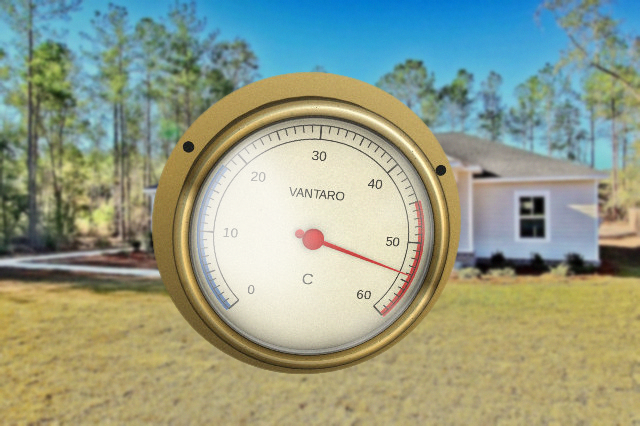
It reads value=54 unit=°C
